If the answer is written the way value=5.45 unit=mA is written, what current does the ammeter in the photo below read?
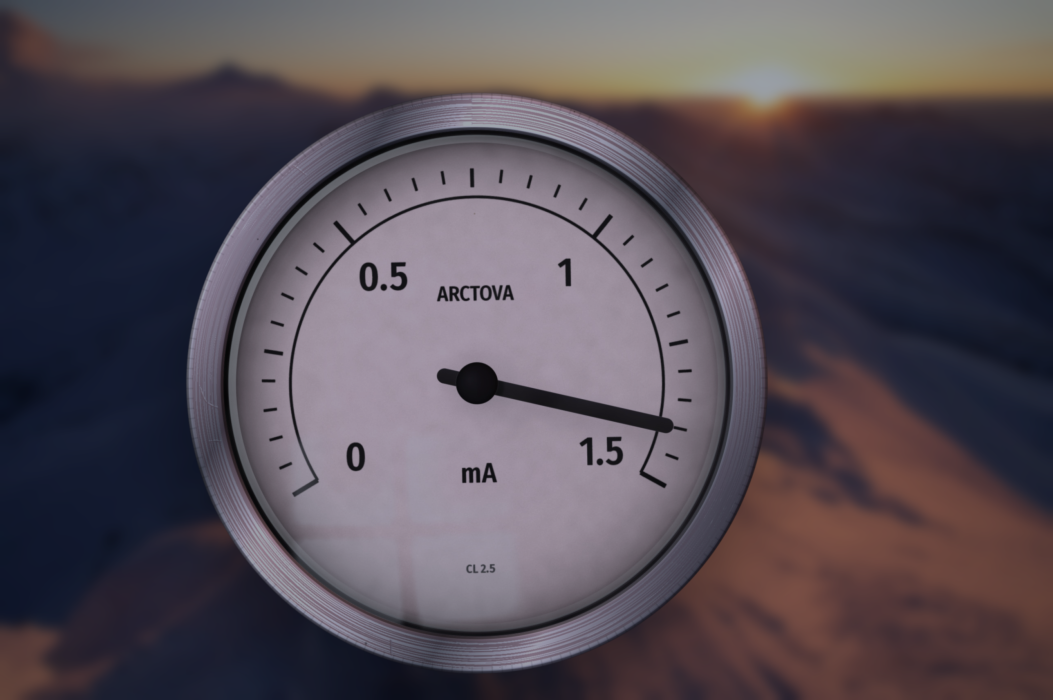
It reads value=1.4 unit=mA
